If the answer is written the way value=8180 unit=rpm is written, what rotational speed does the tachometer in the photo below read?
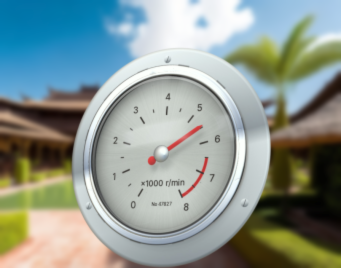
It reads value=5500 unit=rpm
